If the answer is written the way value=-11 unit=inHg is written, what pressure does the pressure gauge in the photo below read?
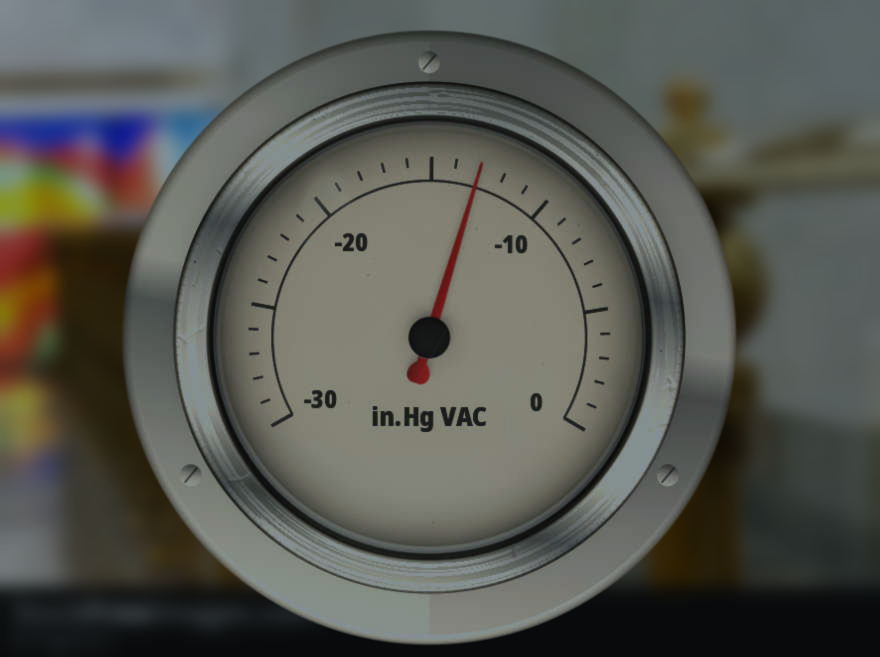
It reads value=-13 unit=inHg
